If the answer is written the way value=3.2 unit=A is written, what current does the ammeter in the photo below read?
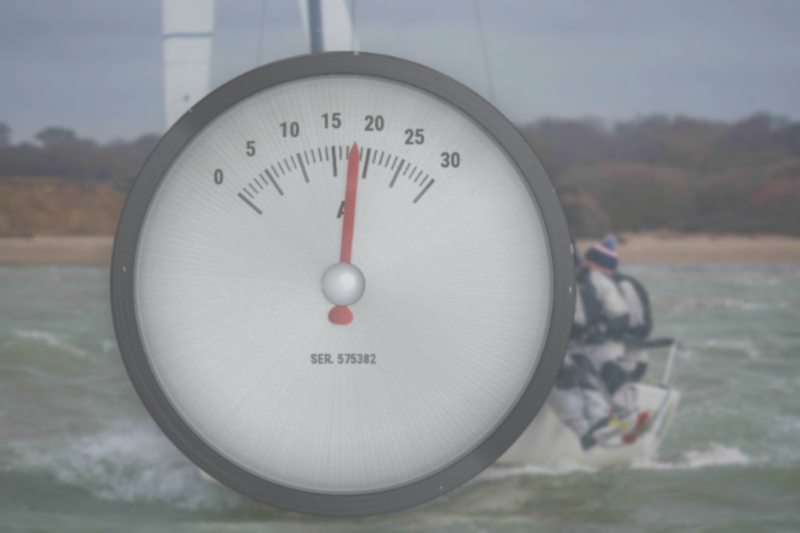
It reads value=18 unit=A
